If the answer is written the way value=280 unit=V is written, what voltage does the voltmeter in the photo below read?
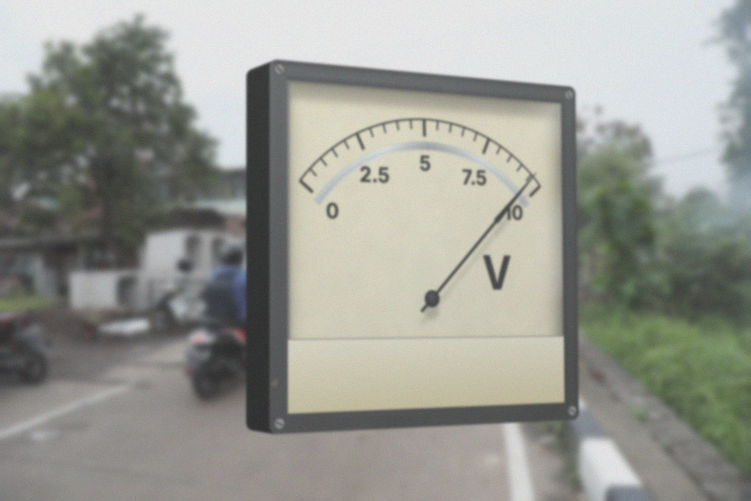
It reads value=9.5 unit=V
